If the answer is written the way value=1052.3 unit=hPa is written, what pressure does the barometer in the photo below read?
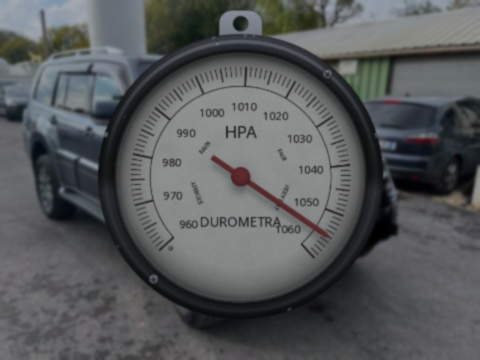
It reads value=1055 unit=hPa
